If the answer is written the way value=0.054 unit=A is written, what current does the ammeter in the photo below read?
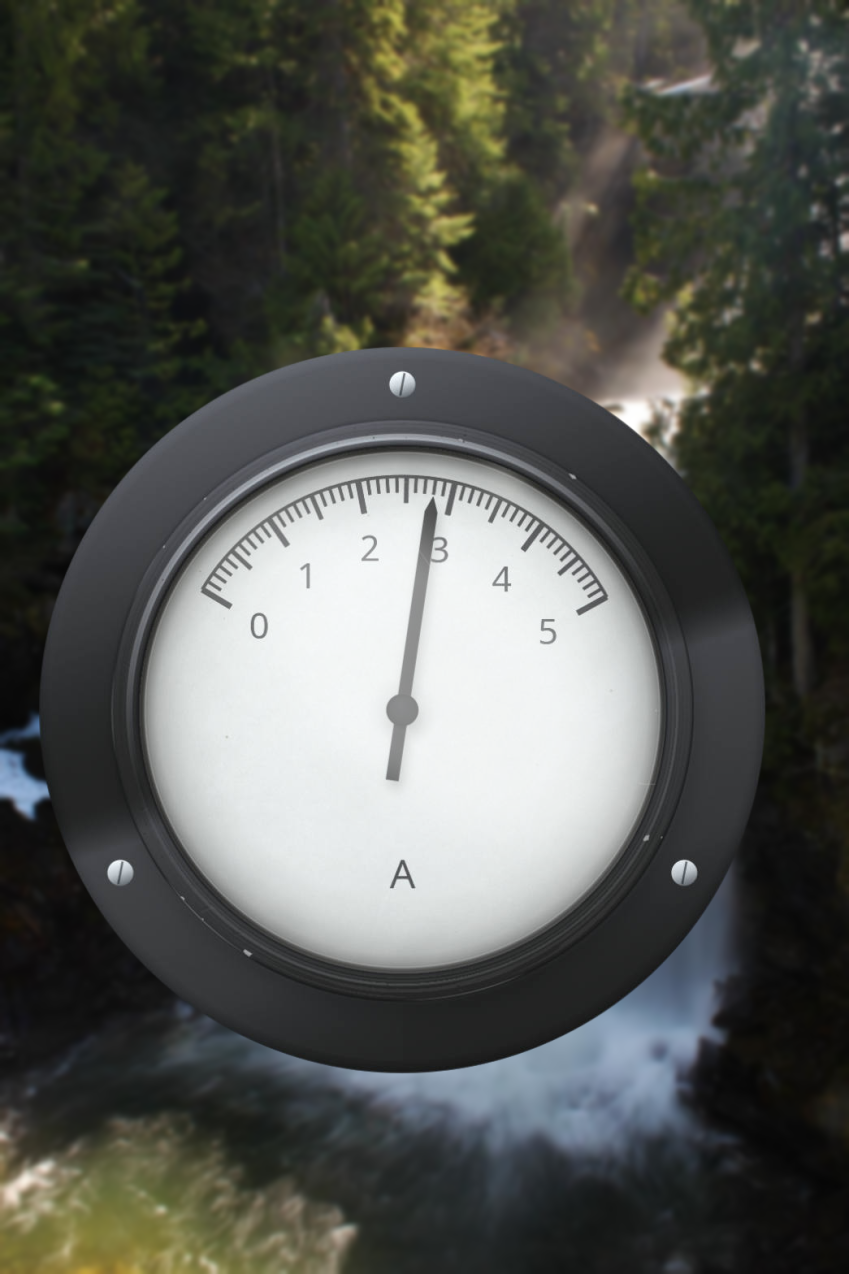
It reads value=2.8 unit=A
